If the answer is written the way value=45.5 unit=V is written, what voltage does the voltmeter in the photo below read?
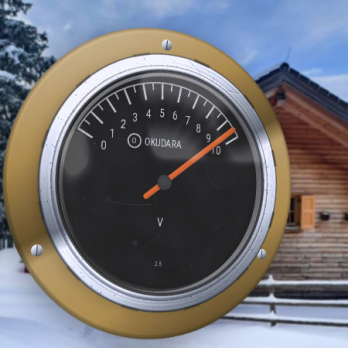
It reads value=9.5 unit=V
